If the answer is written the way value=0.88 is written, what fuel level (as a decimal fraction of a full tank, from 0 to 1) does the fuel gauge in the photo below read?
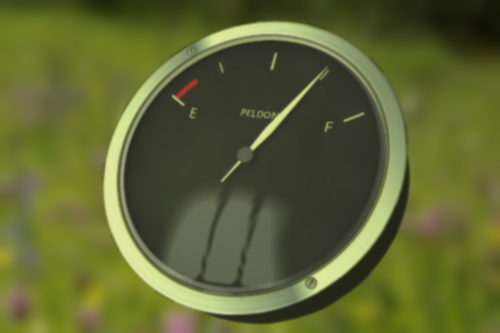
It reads value=0.75
